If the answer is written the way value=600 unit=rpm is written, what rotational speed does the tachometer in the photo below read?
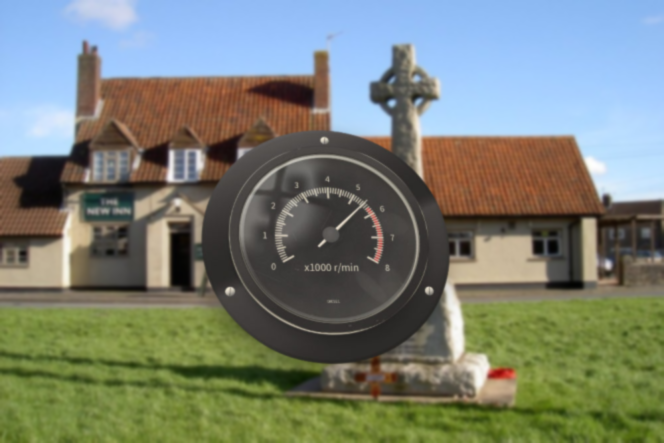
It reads value=5500 unit=rpm
